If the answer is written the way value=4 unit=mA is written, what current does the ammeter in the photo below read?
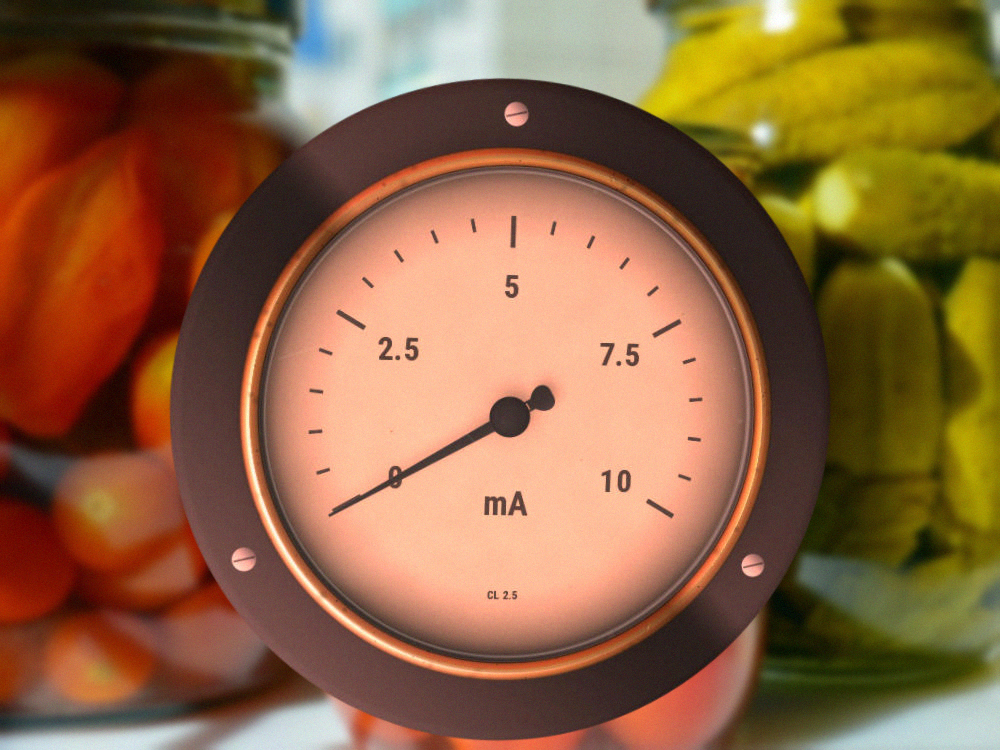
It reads value=0 unit=mA
